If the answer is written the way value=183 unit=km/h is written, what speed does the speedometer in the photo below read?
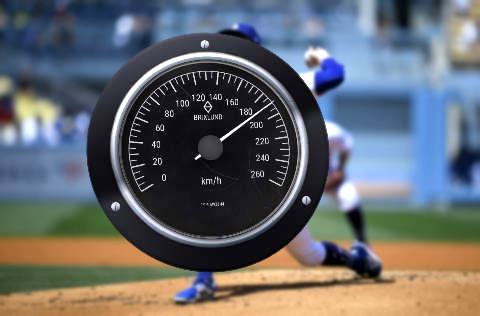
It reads value=190 unit=km/h
